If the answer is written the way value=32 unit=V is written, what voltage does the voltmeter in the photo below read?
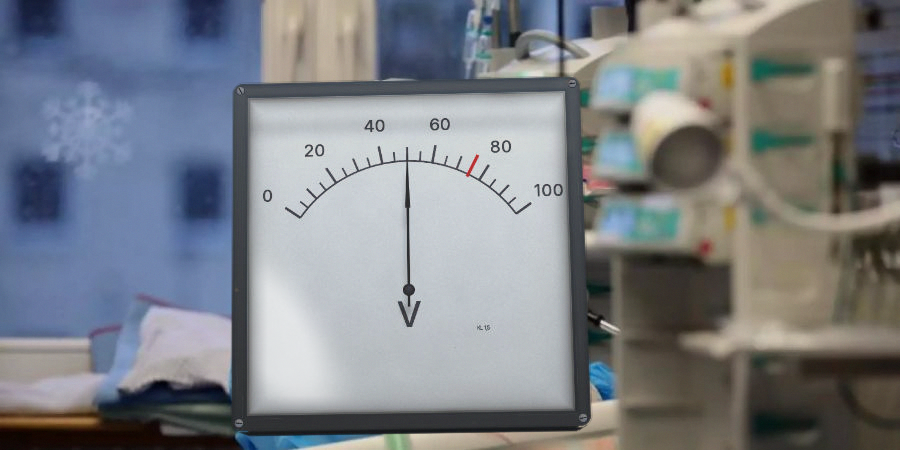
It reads value=50 unit=V
